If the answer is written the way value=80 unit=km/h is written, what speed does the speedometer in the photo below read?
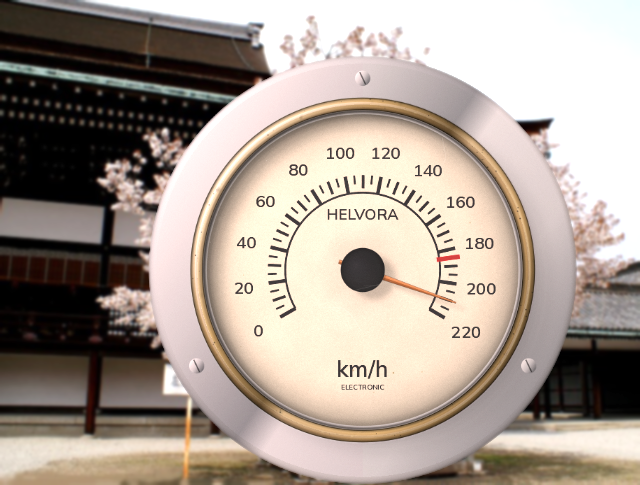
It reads value=210 unit=km/h
